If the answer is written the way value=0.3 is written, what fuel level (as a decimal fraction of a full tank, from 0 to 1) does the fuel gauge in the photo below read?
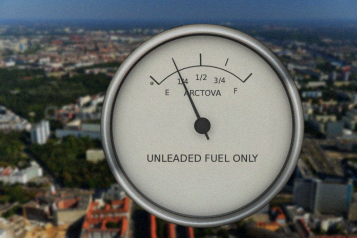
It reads value=0.25
